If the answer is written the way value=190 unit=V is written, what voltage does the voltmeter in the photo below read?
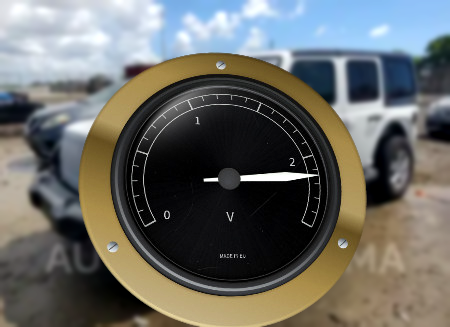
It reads value=2.15 unit=V
